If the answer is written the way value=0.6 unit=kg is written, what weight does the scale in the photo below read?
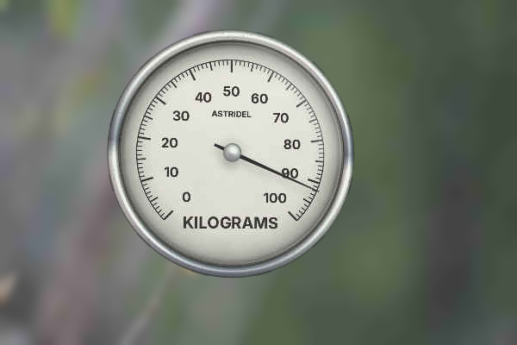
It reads value=92 unit=kg
